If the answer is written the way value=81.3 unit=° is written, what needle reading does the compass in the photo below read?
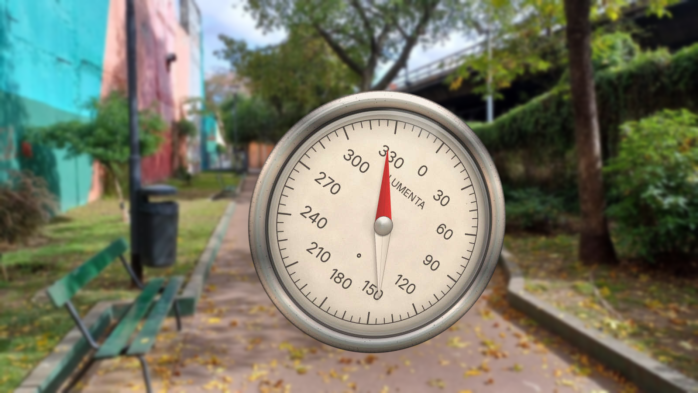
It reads value=325 unit=°
